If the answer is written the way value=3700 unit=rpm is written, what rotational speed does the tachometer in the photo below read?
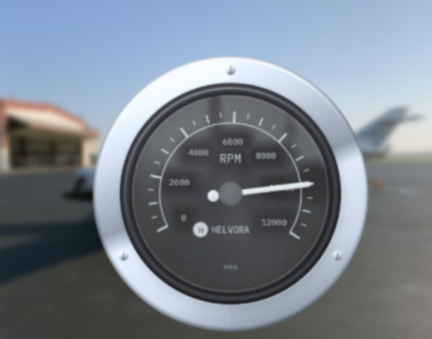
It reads value=10000 unit=rpm
